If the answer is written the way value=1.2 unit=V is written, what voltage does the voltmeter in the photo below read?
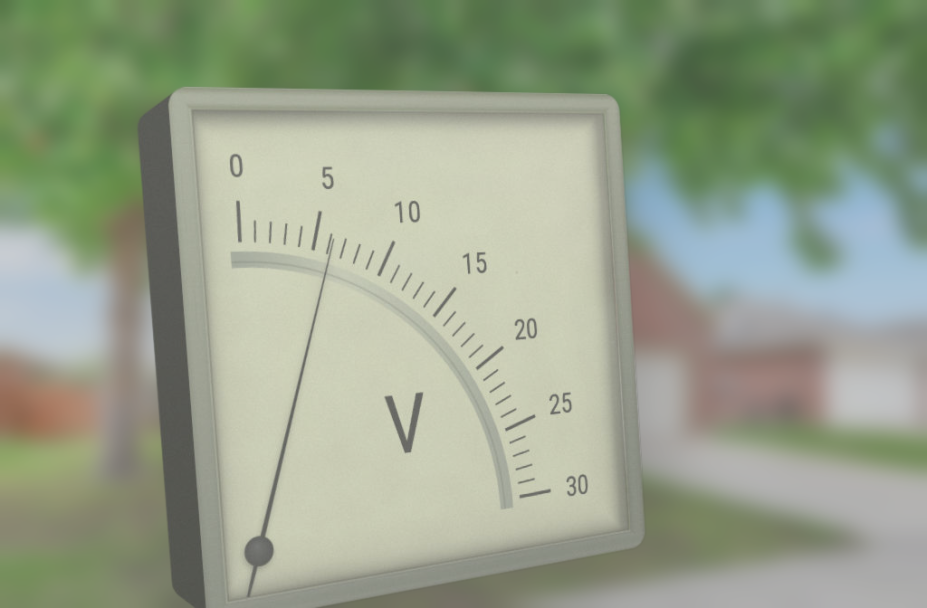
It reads value=6 unit=V
